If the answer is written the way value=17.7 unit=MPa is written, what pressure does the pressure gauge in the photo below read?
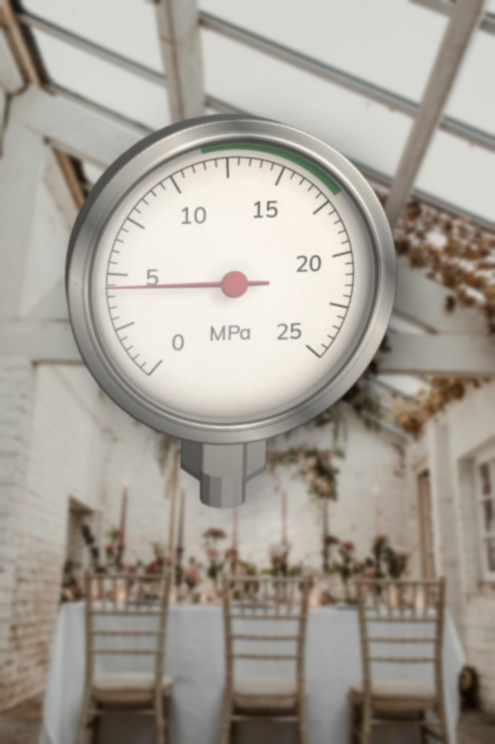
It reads value=4.5 unit=MPa
